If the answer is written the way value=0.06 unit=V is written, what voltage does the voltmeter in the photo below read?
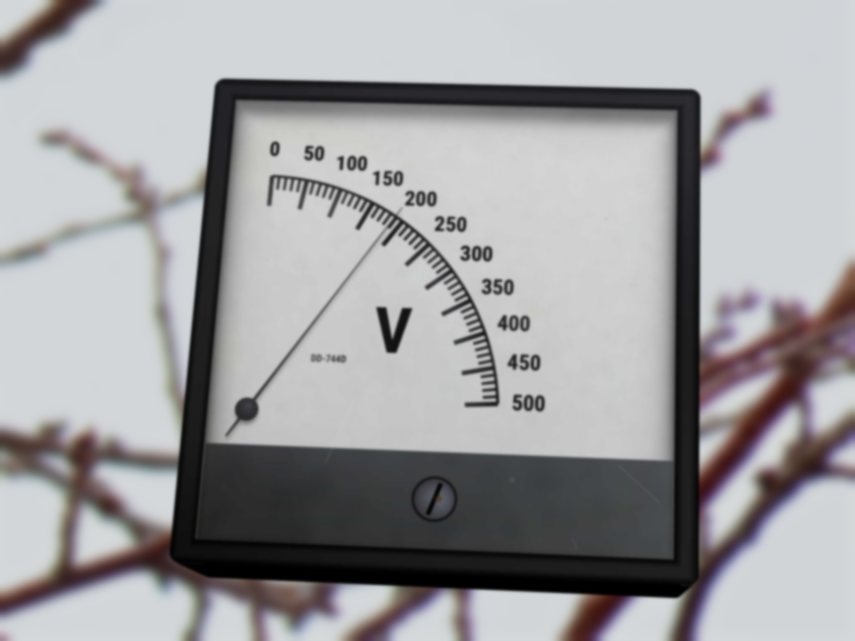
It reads value=190 unit=V
